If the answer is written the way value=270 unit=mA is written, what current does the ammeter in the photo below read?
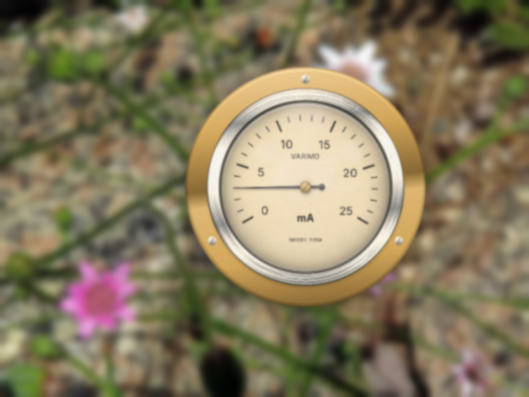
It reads value=3 unit=mA
